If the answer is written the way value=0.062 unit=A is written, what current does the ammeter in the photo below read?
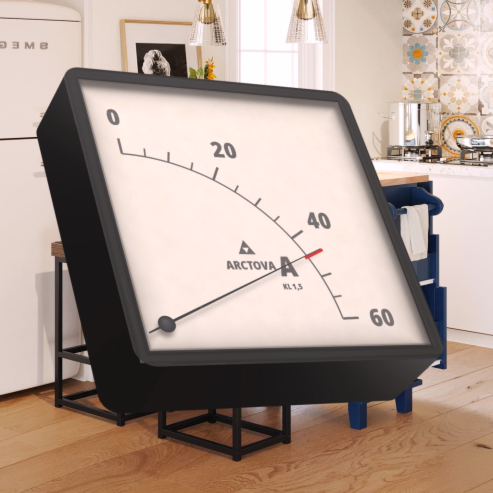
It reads value=45 unit=A
